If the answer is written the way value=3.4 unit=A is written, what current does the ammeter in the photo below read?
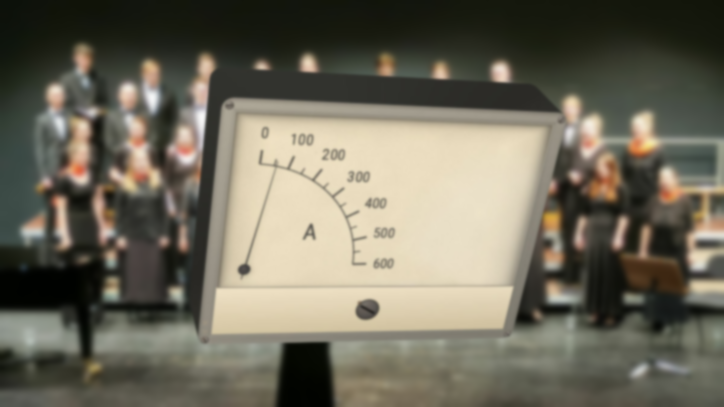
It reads value=50 unit=A
